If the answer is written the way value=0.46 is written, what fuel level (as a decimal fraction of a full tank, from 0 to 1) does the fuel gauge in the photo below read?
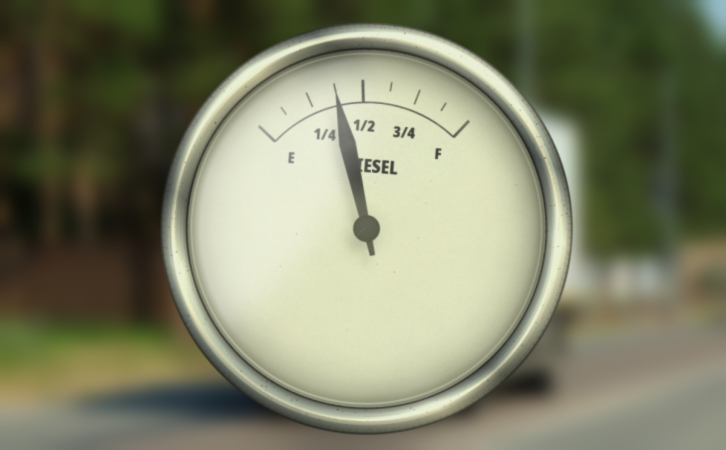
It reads value=0.375
